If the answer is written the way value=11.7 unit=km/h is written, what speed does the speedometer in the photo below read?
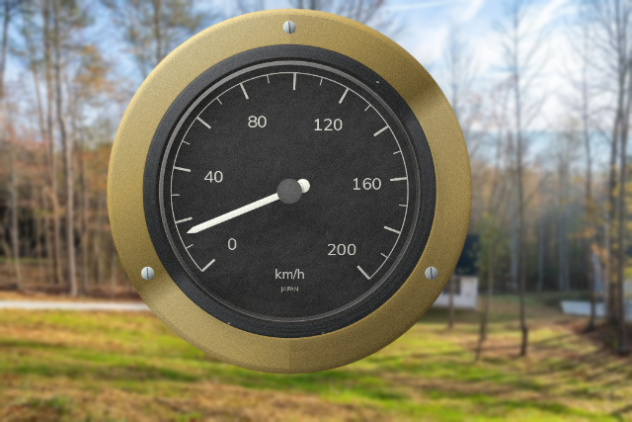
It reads value=15 unit=km/h
